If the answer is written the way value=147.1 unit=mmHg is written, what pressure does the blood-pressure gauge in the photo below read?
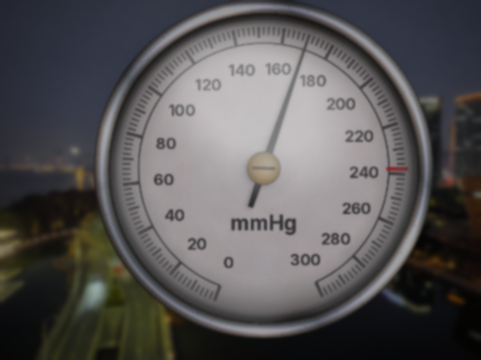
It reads value=170 unit=mmHg
